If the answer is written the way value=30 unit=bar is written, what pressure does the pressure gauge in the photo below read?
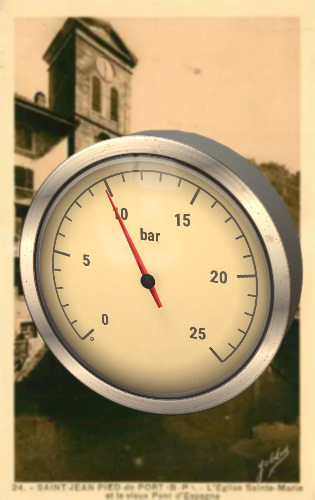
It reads value=10 unit=bar
